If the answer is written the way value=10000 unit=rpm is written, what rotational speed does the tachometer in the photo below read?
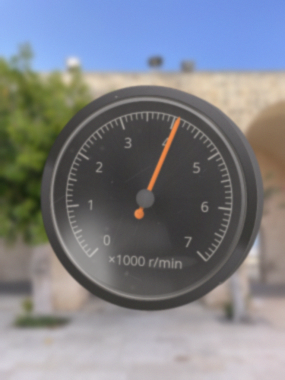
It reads value=4100 unit=rpm
